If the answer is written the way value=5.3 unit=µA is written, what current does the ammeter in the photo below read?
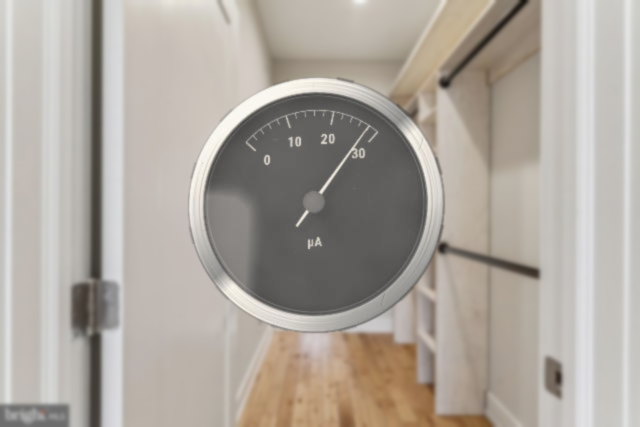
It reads value=28 unit=µA
